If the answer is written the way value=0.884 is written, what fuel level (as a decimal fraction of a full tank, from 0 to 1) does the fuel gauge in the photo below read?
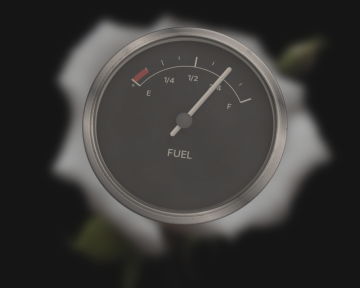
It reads value=0.75
